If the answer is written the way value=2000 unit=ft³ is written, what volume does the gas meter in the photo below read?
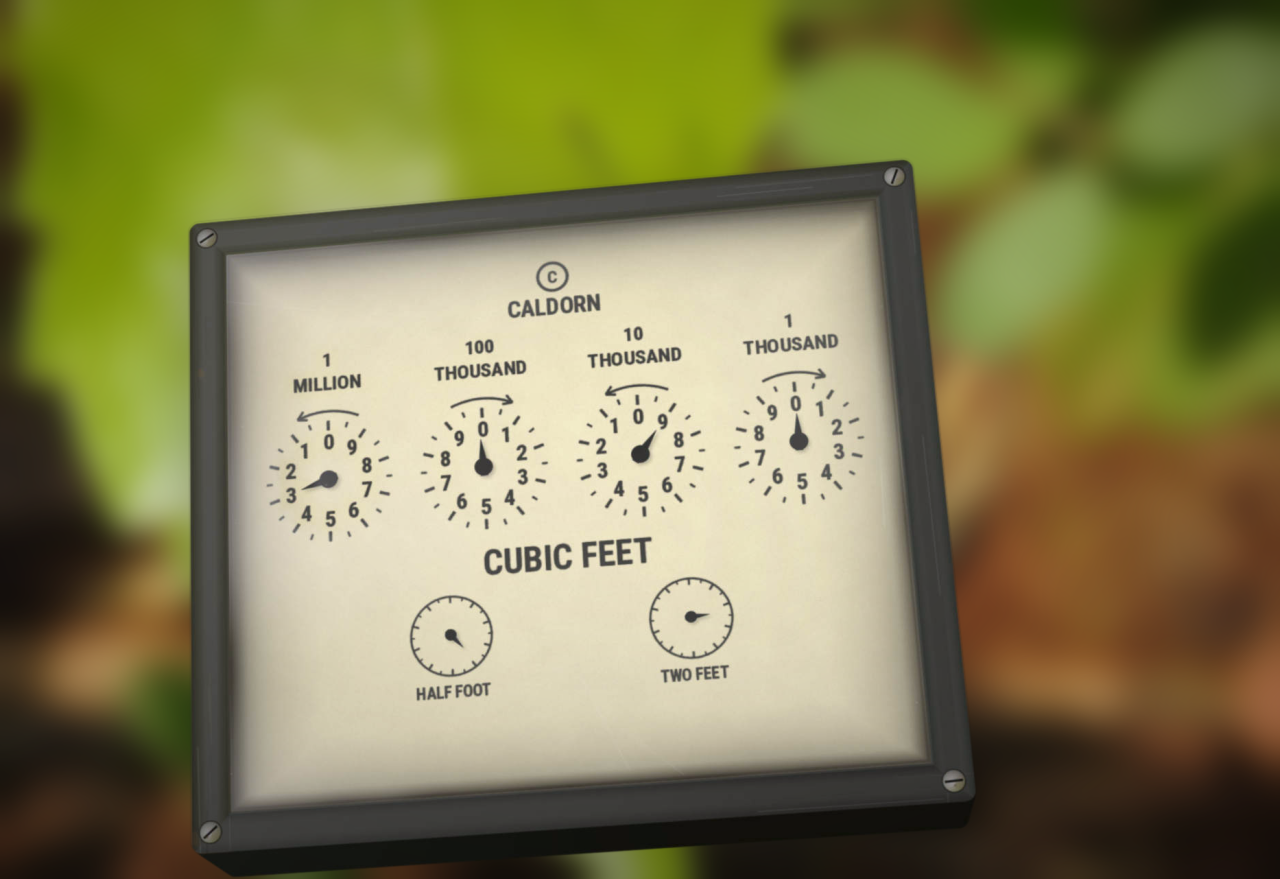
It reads value=299000 unit=ft³
